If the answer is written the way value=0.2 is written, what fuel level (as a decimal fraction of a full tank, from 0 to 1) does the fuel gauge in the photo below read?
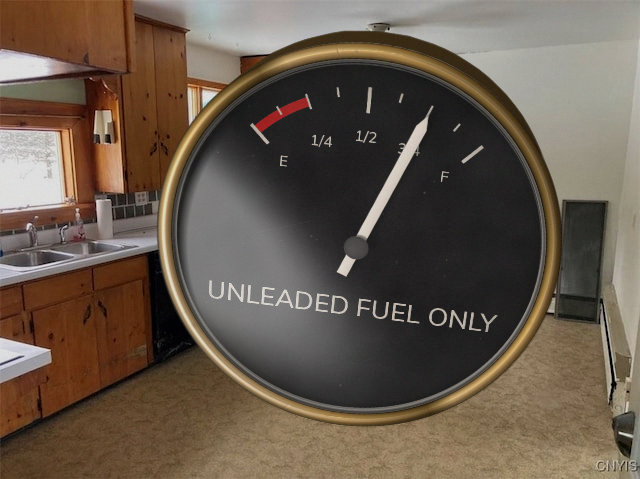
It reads value=0.75
